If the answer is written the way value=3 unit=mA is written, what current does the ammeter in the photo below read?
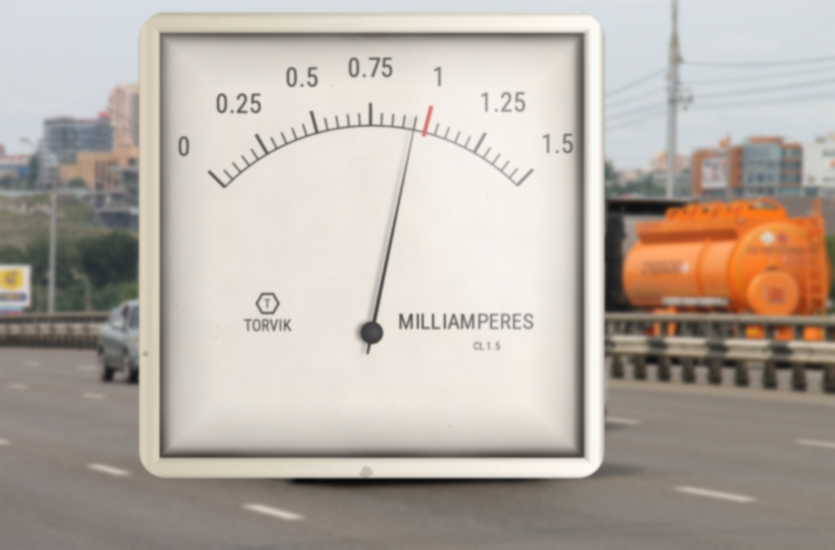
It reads value=0.95 unit=mA
